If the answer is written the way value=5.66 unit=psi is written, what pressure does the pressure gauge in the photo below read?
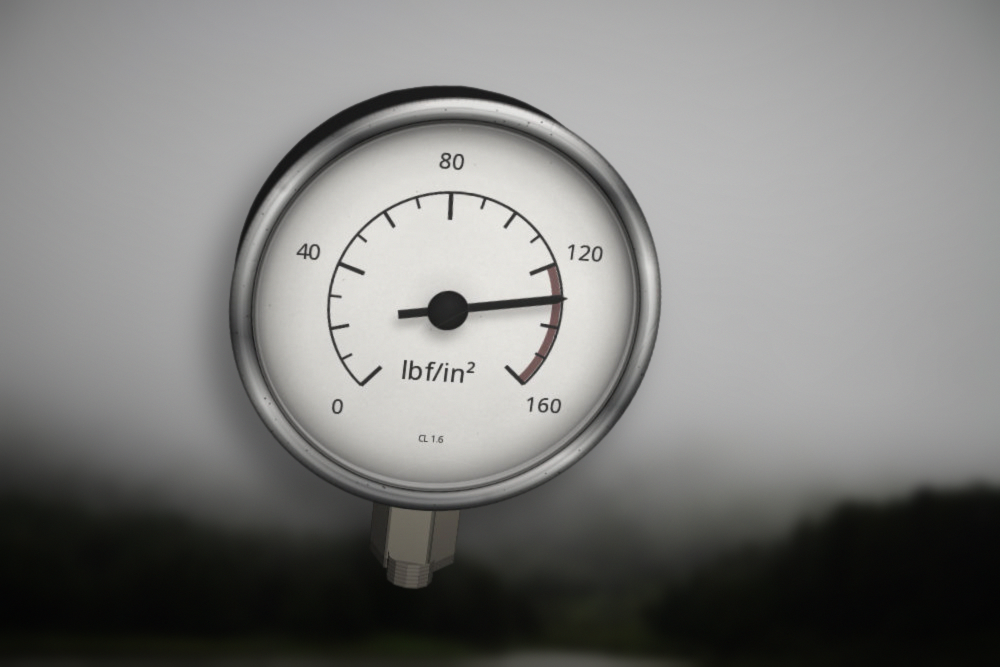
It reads value=130 unit=psi
